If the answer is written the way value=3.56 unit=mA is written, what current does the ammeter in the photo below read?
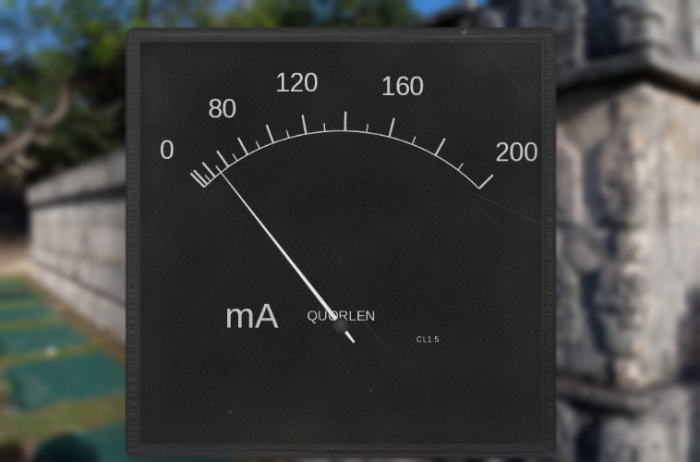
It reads value=50 unit=mA
